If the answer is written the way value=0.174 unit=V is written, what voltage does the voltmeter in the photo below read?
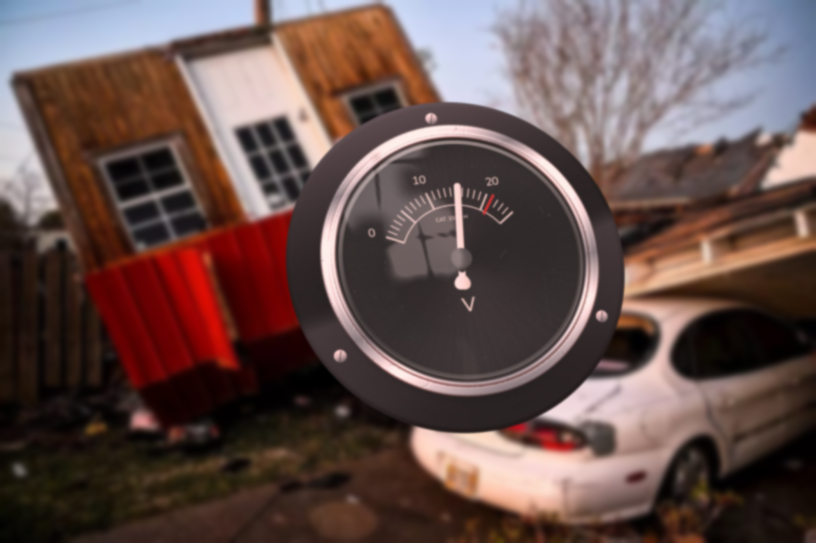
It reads value=15 unit=V
